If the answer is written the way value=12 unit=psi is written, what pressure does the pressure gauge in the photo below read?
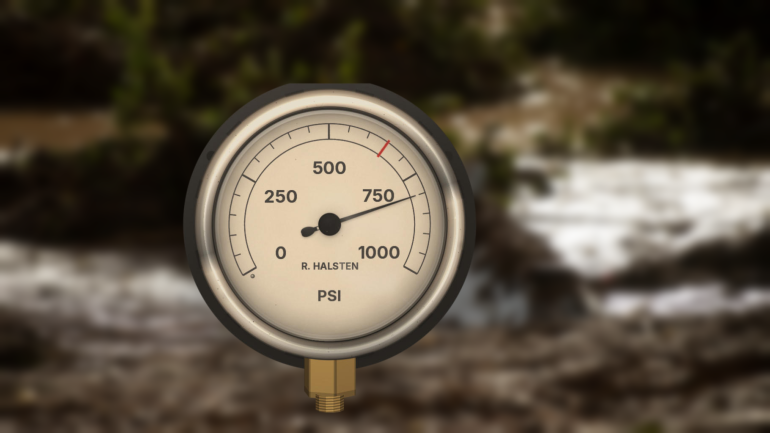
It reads value=800 unit=psi
